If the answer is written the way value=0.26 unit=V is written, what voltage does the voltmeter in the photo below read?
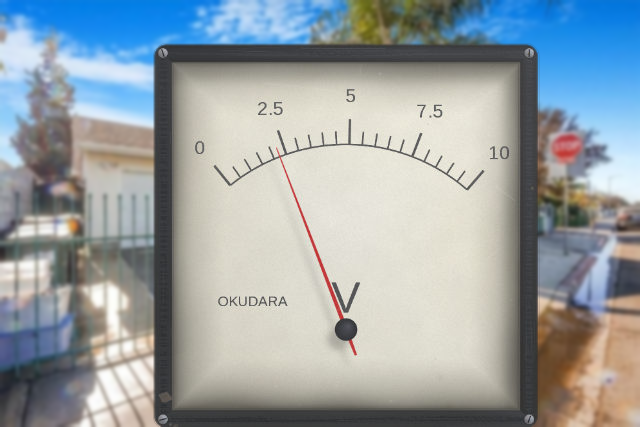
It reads value=2.25 unit=V
